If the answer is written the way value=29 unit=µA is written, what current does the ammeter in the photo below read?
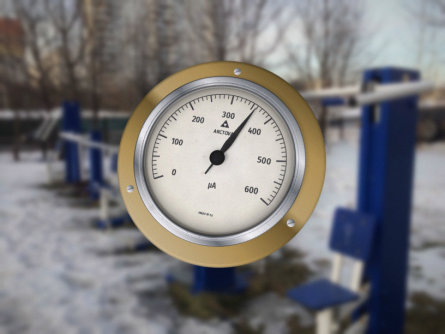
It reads value=360 unit=µA
